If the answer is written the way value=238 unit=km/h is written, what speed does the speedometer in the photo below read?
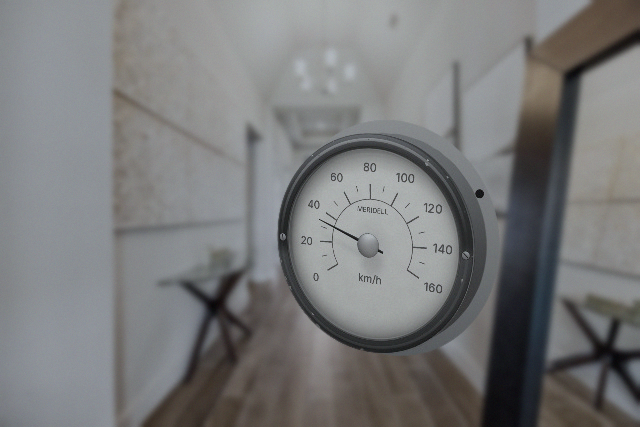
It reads value=35 unit=km/h
